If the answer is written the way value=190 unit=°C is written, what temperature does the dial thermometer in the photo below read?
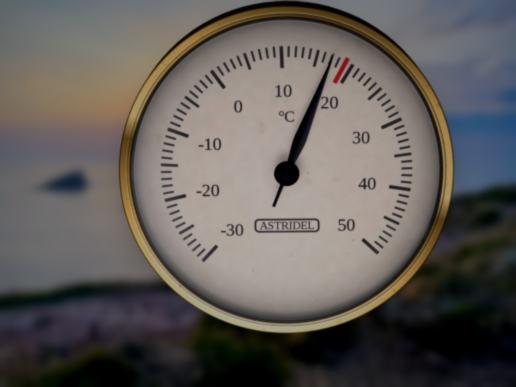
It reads value=17 unit=°C
